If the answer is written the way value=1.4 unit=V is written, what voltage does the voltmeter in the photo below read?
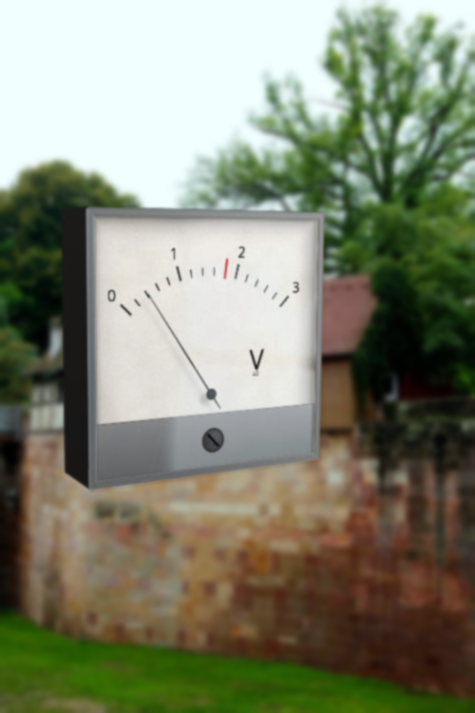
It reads value=0.4 unit=V
